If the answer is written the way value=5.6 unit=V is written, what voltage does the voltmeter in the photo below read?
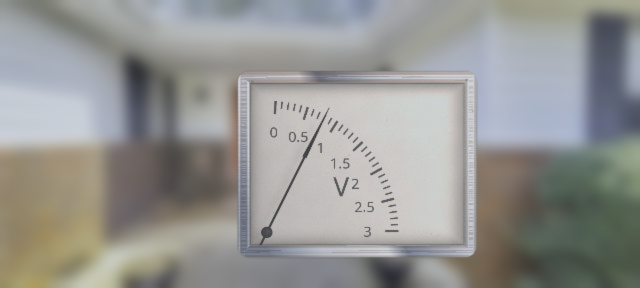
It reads value=0.8 unit=V
